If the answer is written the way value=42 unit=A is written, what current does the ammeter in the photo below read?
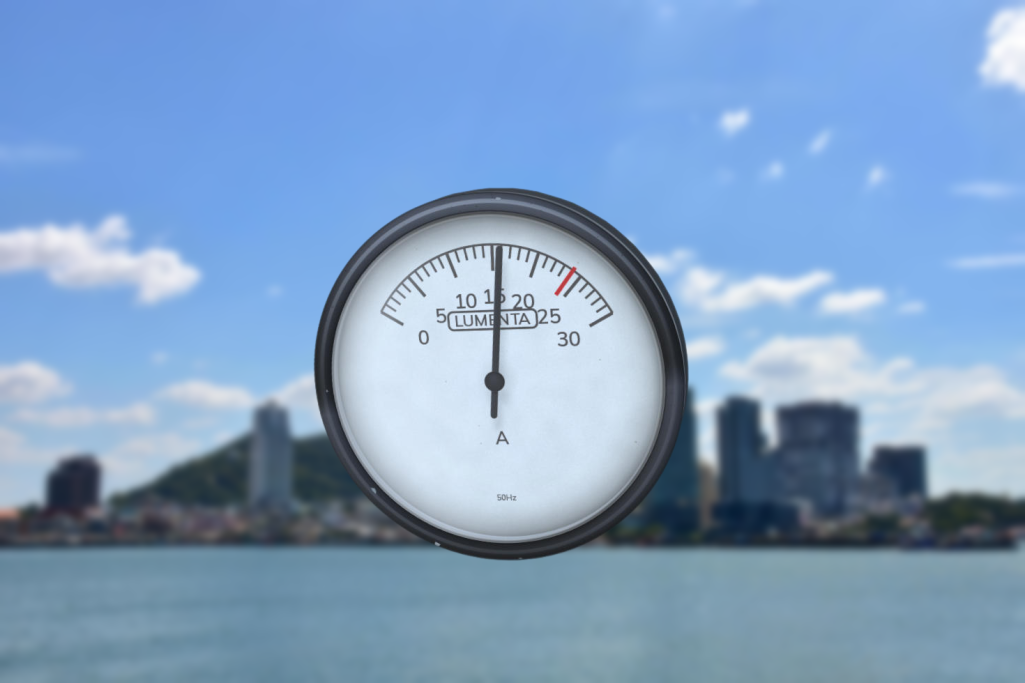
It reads value=16 unit=A
